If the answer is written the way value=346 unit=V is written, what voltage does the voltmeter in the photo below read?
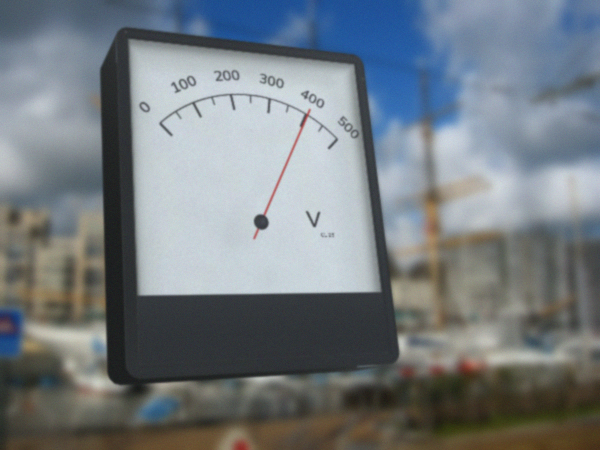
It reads value=400 unit=V
